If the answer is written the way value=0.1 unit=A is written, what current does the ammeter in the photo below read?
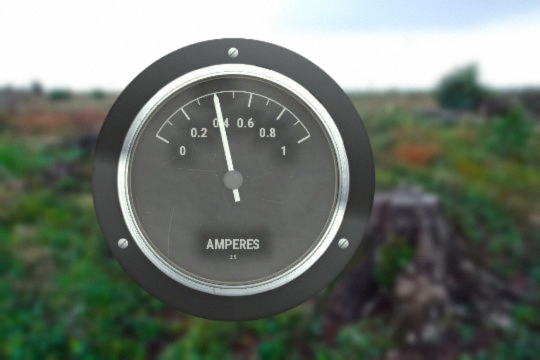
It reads value=0.4 unit=A
